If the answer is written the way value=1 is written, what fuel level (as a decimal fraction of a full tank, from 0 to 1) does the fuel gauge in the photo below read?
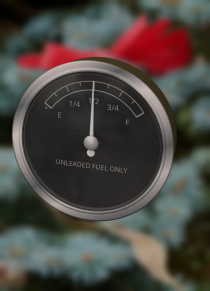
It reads value=0.5
